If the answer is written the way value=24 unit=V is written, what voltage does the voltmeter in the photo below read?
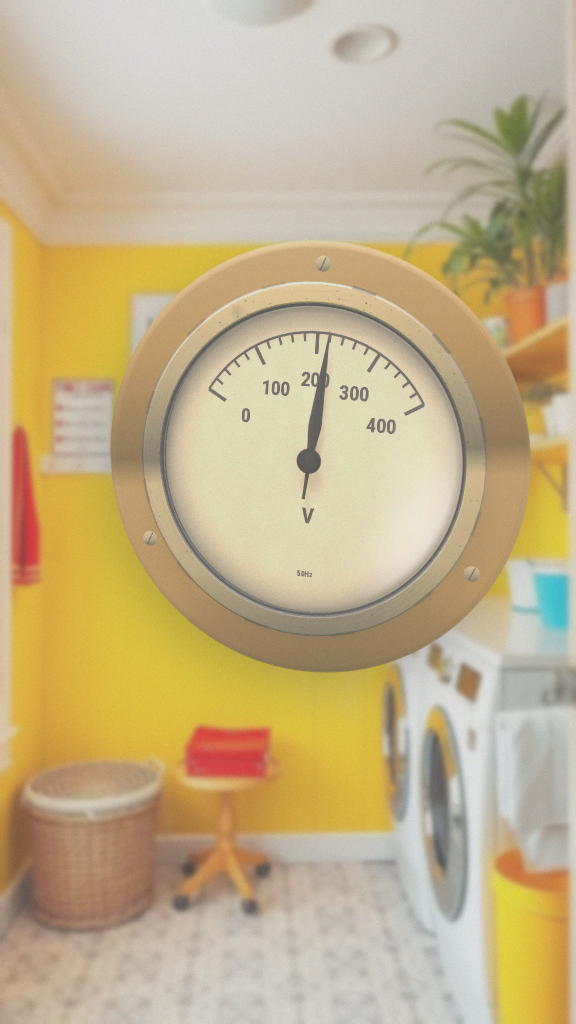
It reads value=220 unit=V
